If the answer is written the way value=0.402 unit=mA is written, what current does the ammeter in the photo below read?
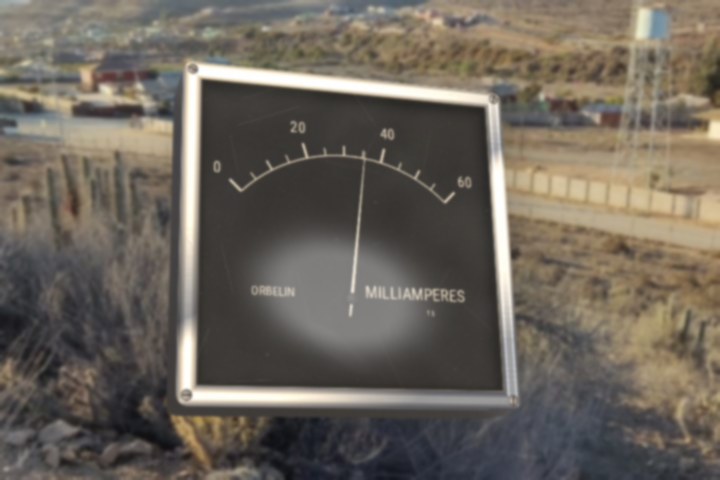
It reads value=35 unit=mA
